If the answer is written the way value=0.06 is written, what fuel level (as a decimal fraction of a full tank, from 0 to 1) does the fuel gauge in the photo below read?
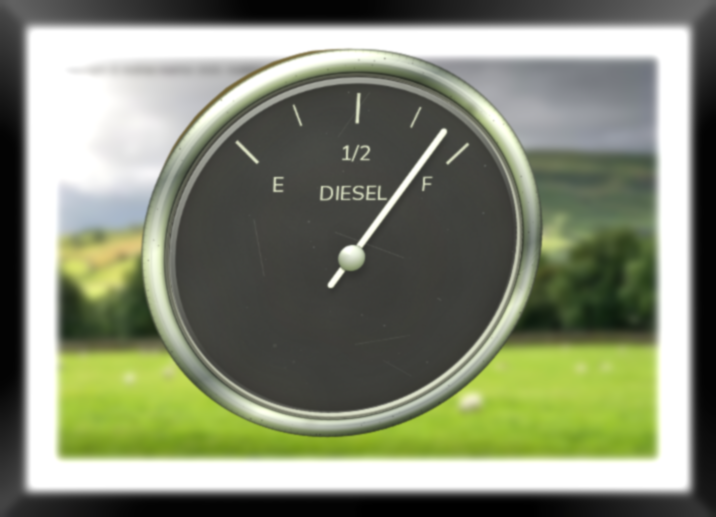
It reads value=0.875
